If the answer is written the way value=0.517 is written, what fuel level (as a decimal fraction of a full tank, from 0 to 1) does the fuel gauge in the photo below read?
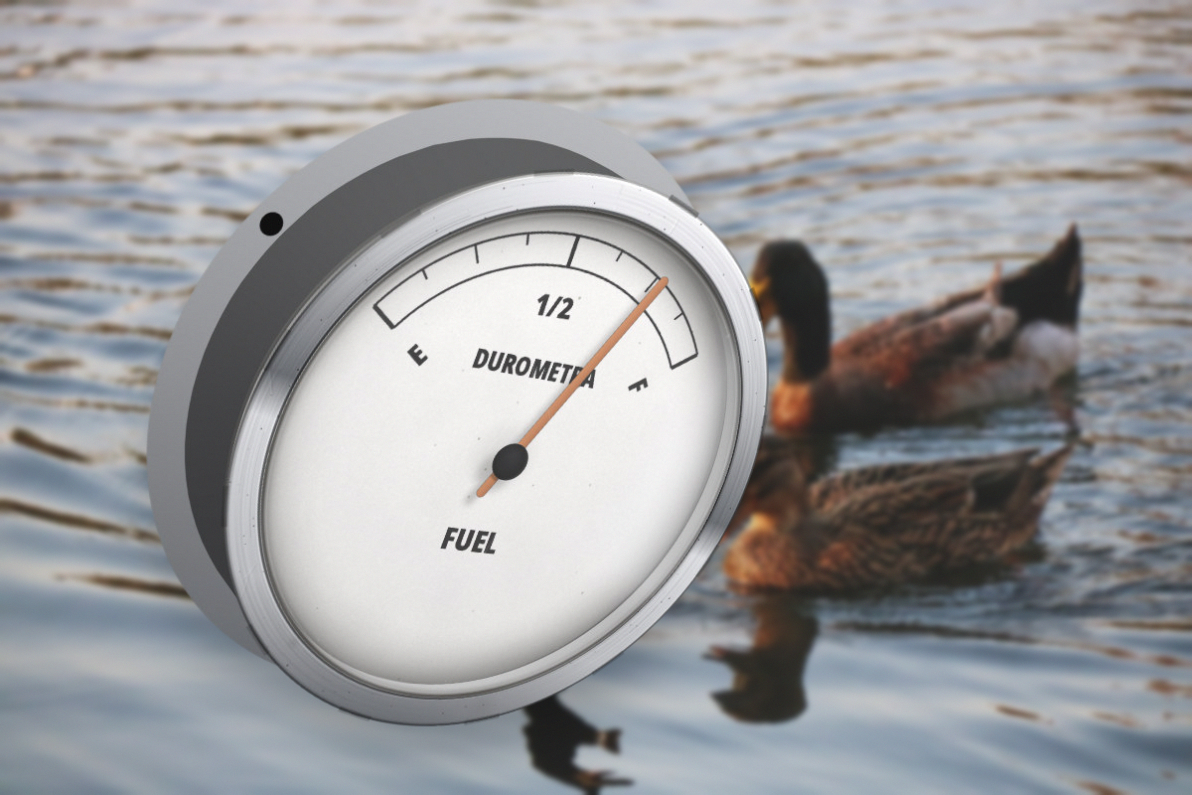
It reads value=0.75
